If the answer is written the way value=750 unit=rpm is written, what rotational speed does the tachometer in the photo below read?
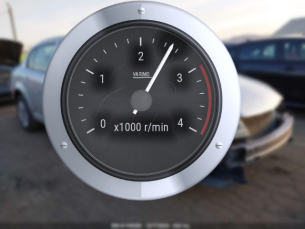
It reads value=2500 unit=rpm
